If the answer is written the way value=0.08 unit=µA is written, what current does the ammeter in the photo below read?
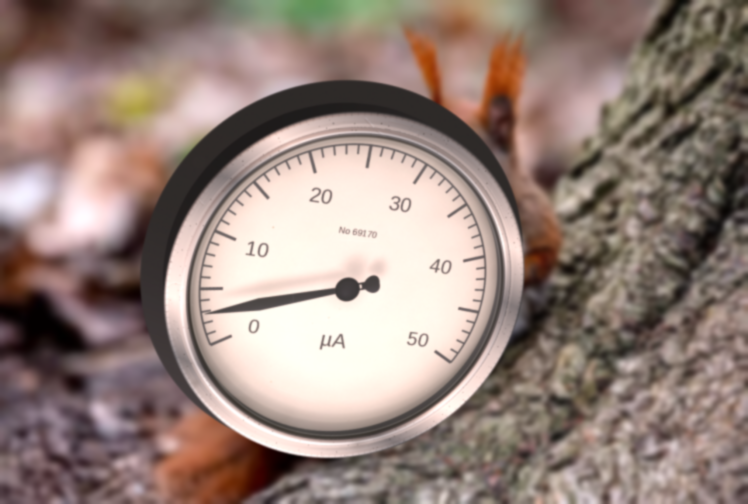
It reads value=3 unit=µA
